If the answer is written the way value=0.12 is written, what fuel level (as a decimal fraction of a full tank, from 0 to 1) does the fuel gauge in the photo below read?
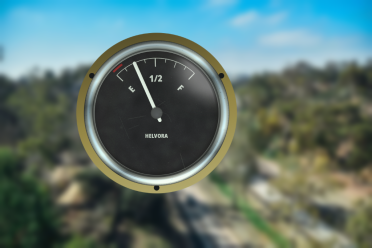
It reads value=0.25
